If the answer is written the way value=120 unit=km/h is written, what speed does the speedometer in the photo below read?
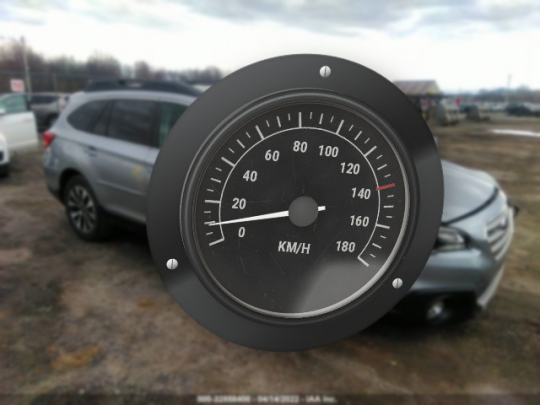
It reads value=10 unit=km/h
